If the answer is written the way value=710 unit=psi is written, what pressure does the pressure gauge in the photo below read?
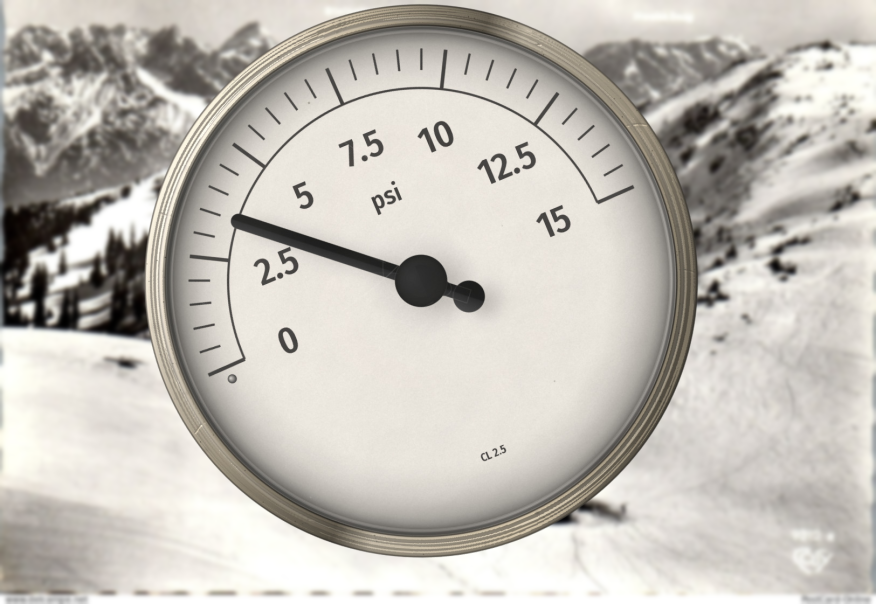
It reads value=3.5 unit=psi
